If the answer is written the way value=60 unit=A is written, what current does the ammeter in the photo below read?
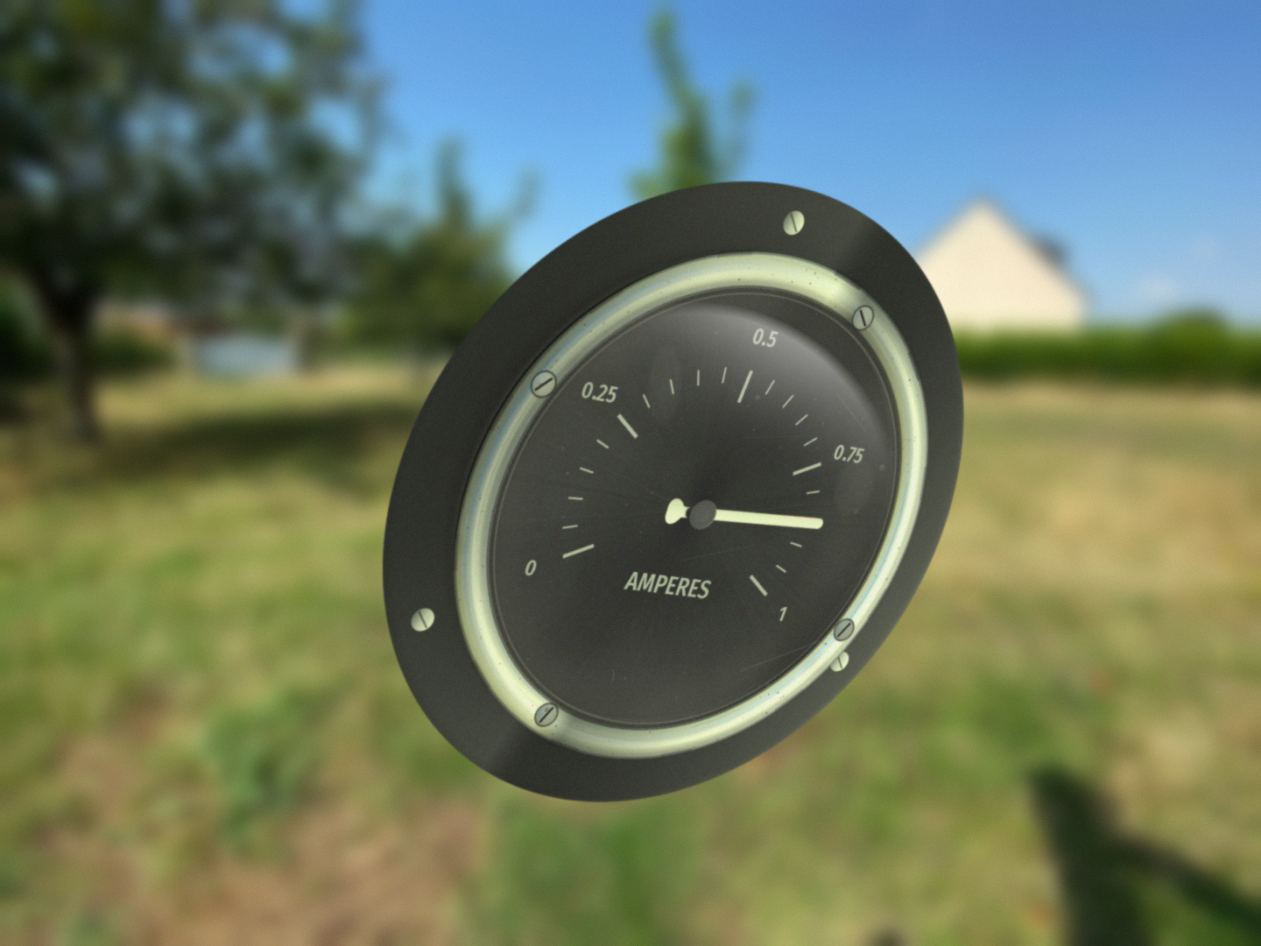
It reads value=0.85 unit=A
